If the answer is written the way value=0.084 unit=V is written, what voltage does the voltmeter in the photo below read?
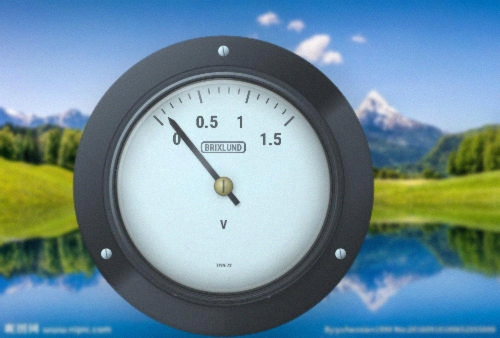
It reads value=0.1 unit=V
